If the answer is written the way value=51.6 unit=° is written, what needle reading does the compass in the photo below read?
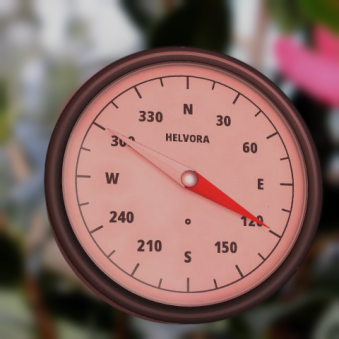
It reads value=120 unit=°
